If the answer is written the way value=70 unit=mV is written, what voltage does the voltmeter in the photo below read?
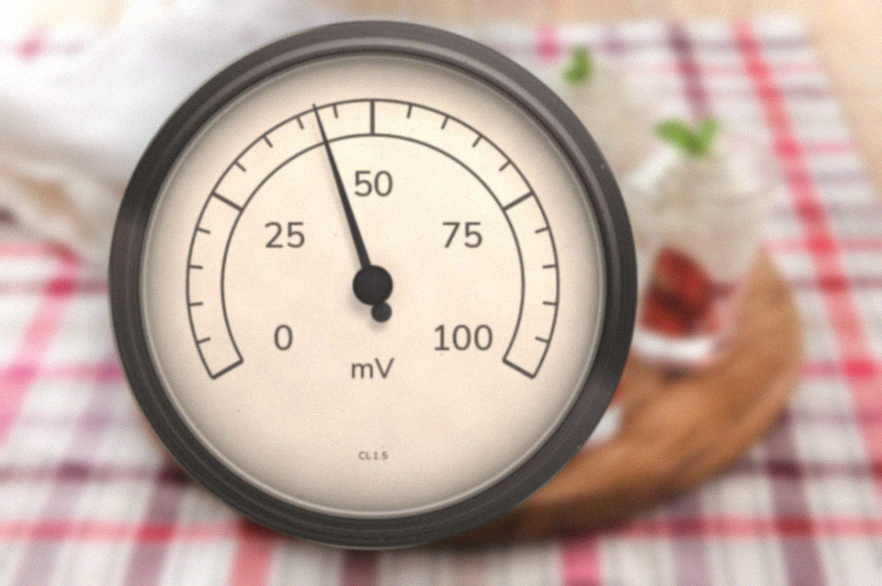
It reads value=42.5 unit=mV
